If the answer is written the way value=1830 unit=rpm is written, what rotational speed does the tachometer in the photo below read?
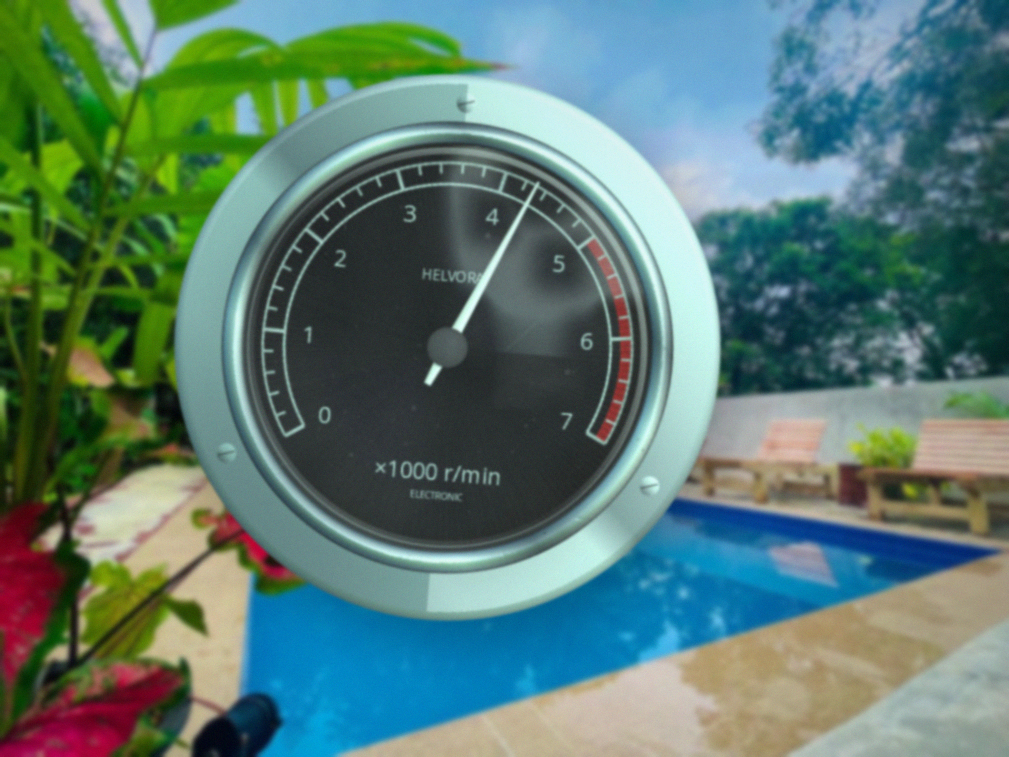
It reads value=4300 unit=rpm
